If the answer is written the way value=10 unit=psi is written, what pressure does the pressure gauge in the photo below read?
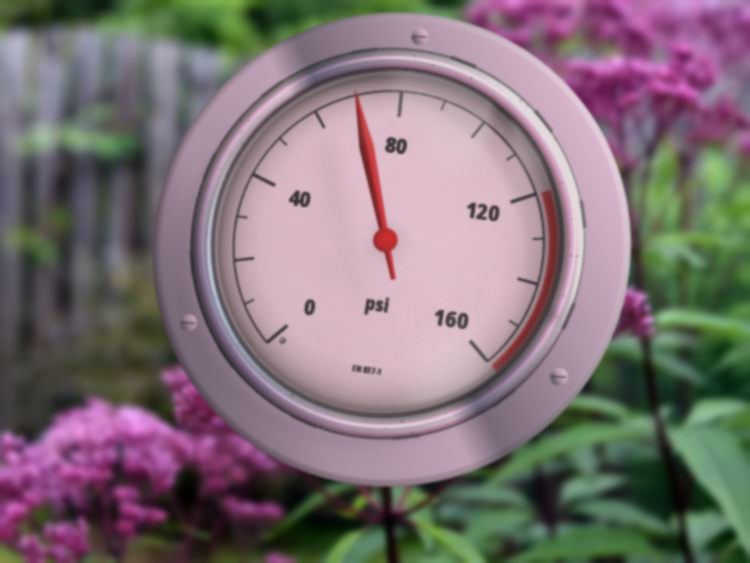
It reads value=70 unit=psi
